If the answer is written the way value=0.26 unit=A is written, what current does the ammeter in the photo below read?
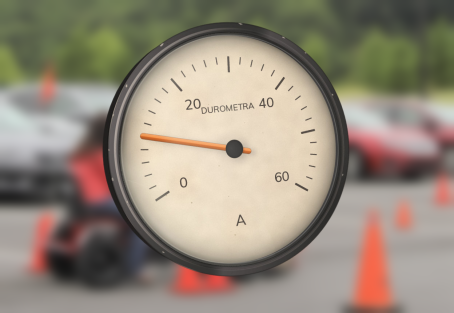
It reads value=10 unit=A
